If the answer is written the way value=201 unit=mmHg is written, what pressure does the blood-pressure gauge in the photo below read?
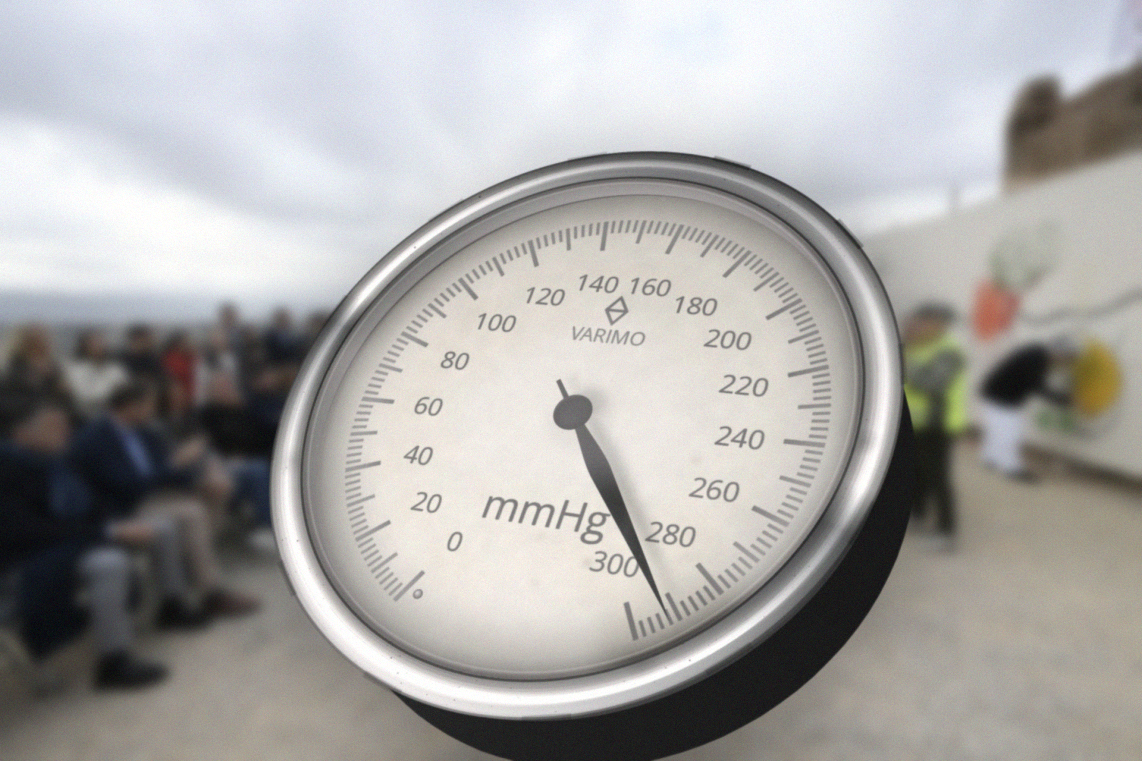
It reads value=292 unit=mmHg
